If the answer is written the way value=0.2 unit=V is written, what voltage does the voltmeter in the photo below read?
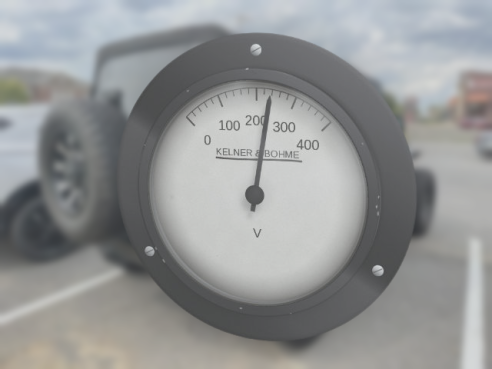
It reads value=240 unit=V
